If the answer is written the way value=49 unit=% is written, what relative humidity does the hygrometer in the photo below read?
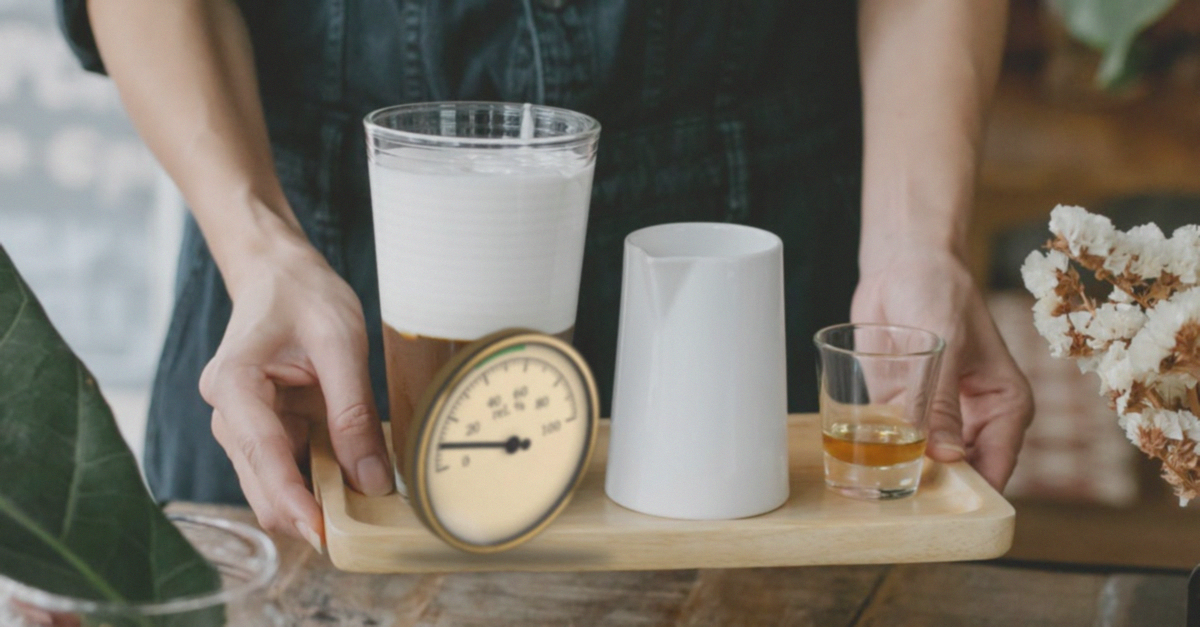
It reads value=10 unit=%
